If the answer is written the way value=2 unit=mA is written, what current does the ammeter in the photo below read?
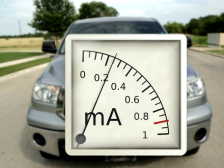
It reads value=0.25 unit=mA
